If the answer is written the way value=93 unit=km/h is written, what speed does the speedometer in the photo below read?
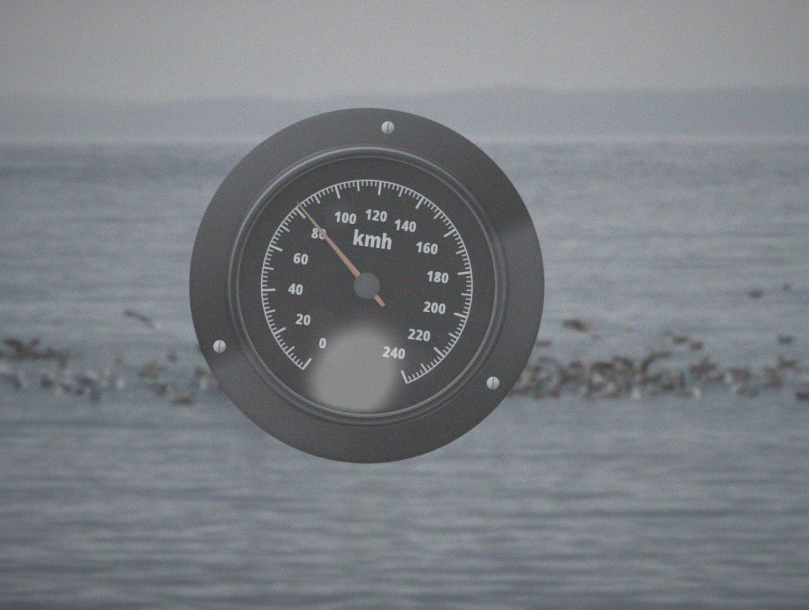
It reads value=82 unit=km/h
